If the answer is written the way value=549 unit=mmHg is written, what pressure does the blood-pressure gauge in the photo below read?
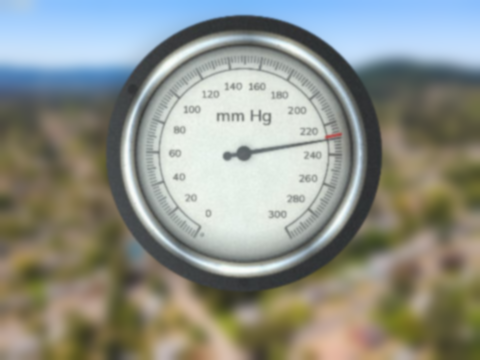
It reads value=230 unit=mmHg
